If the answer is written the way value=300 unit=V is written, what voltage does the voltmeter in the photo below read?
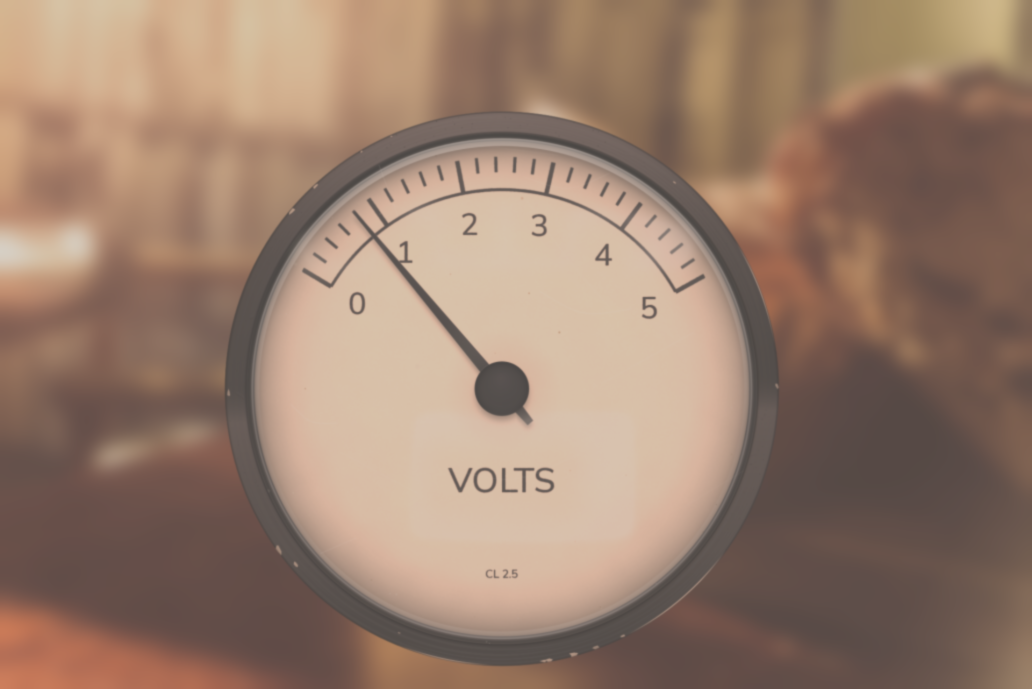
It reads value=0.8 unit=V
